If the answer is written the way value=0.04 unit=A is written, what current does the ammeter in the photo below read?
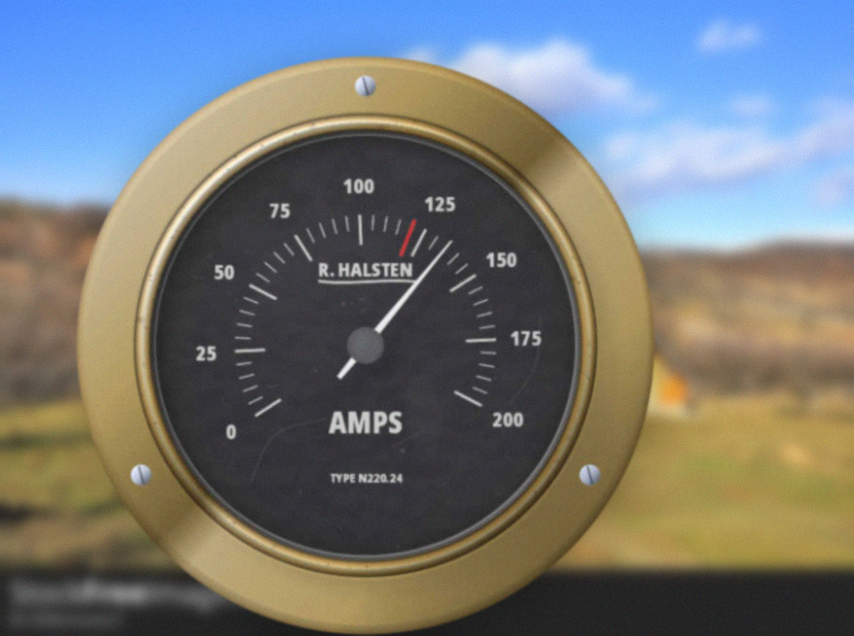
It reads value=135 unit=A
